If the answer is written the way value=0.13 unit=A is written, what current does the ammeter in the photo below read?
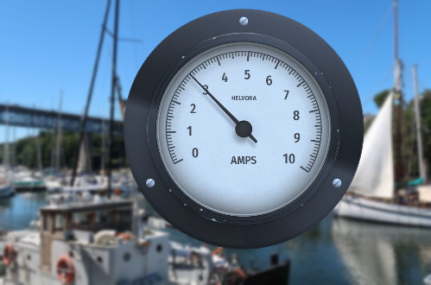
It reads value=3 unit=A
